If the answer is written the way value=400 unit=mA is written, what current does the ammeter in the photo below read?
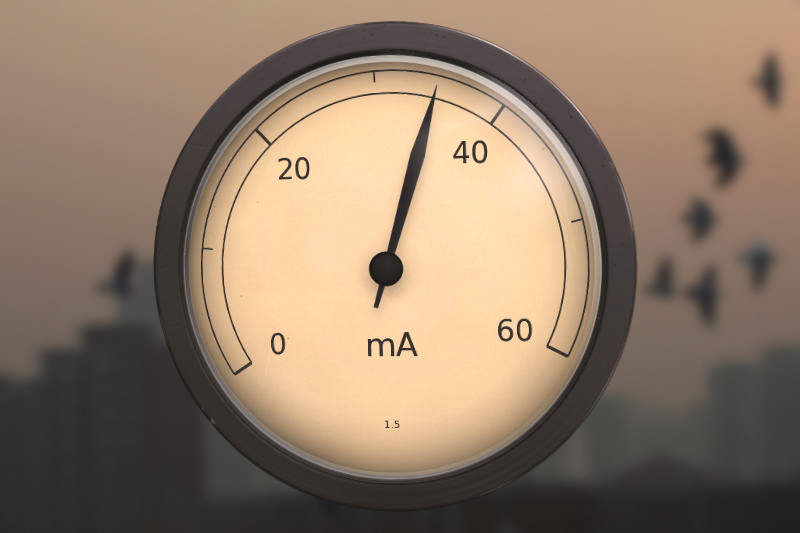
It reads value=35 unit=mA
